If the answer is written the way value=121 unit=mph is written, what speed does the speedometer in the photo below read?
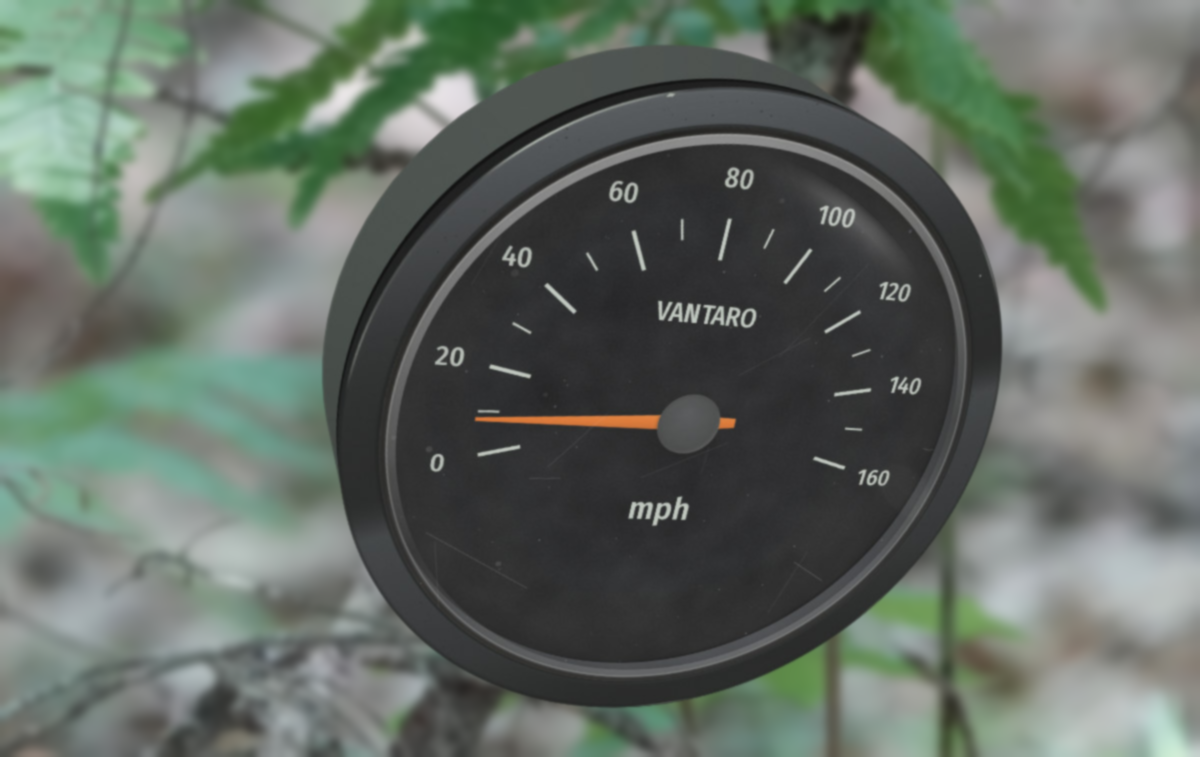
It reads value=10 unit=mph
